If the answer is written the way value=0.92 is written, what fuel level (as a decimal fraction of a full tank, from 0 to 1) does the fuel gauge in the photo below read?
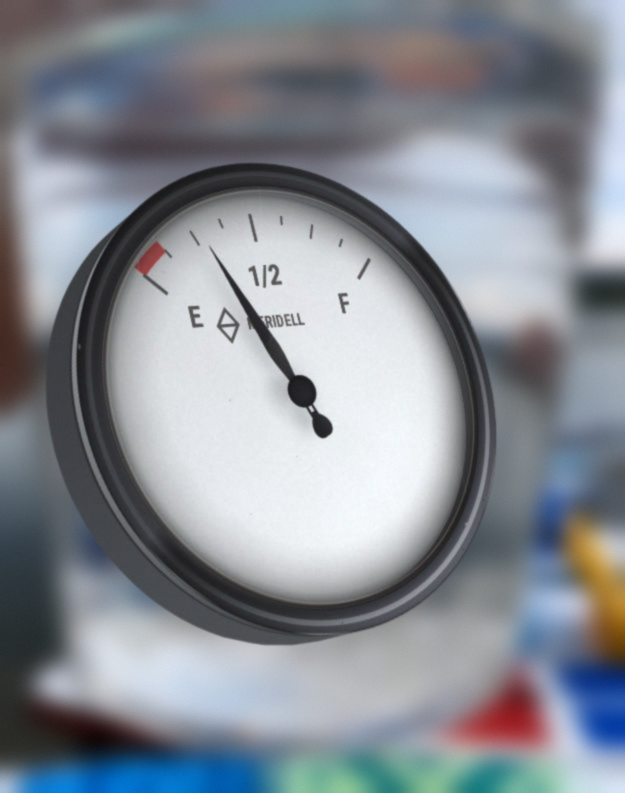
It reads value=0.25
